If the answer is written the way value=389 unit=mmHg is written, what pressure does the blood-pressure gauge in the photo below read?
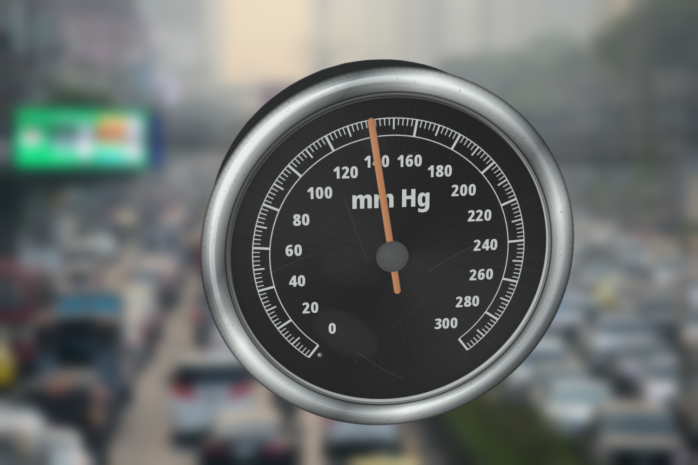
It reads value=140 unit=mmHg
